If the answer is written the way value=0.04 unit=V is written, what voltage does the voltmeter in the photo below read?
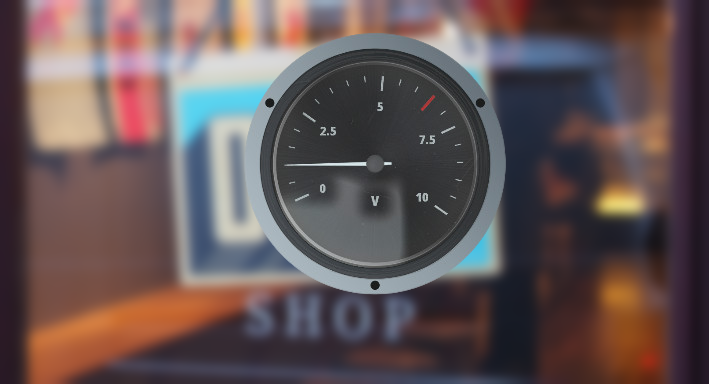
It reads value=1 unit=V
